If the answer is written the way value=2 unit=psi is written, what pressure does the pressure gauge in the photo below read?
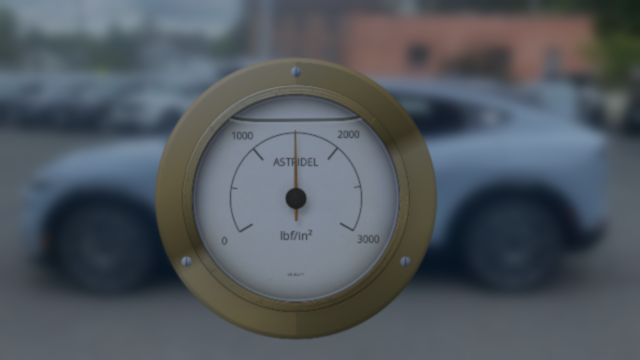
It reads value=1500 unit=psi
